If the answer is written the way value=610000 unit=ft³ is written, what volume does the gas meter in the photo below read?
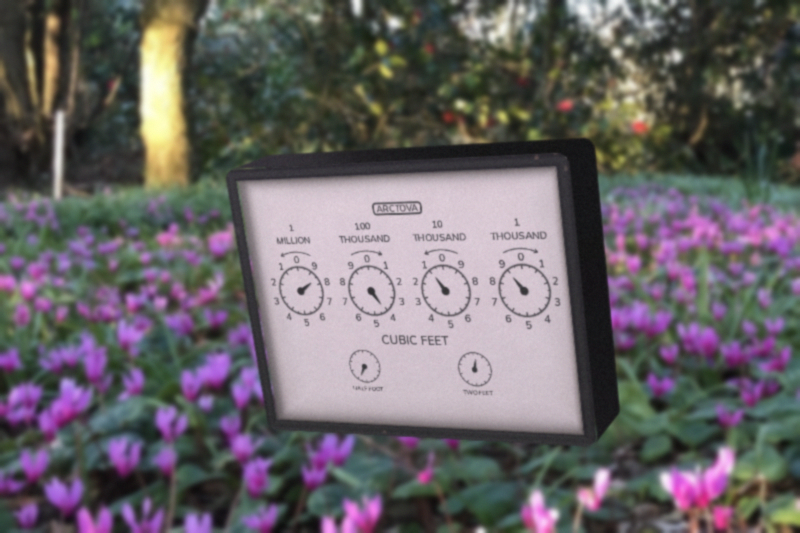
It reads value=840900 unit=ft³
